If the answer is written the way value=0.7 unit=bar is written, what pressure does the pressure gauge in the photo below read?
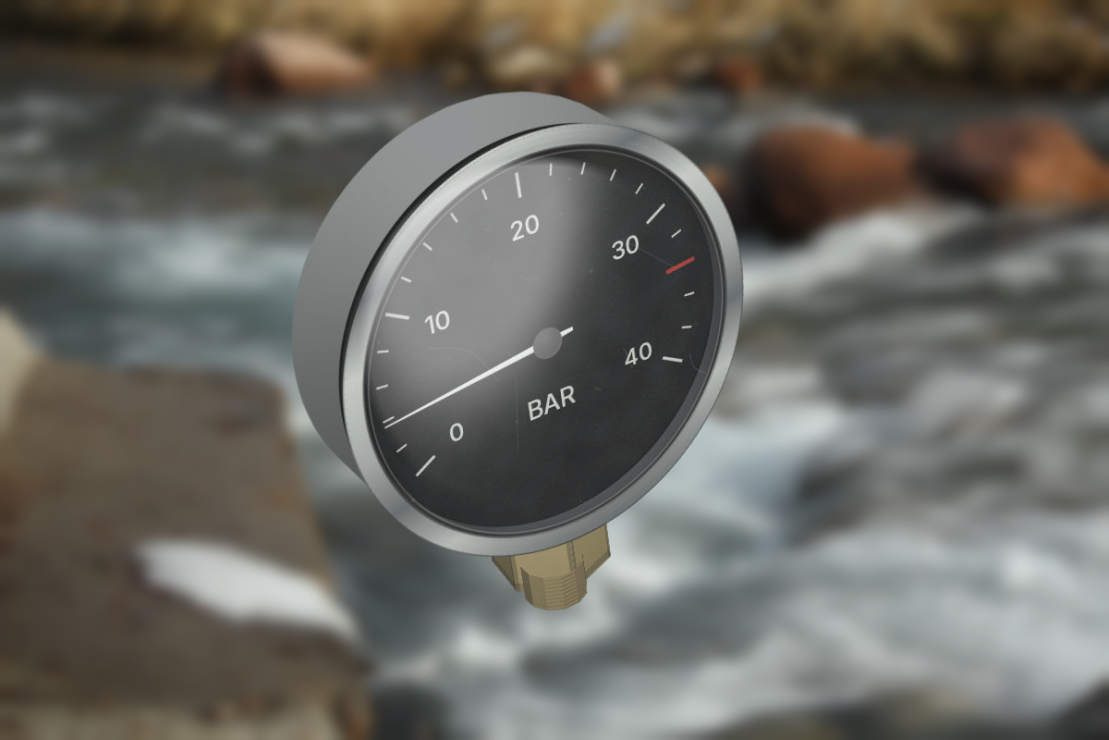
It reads value=4 unit=bar
